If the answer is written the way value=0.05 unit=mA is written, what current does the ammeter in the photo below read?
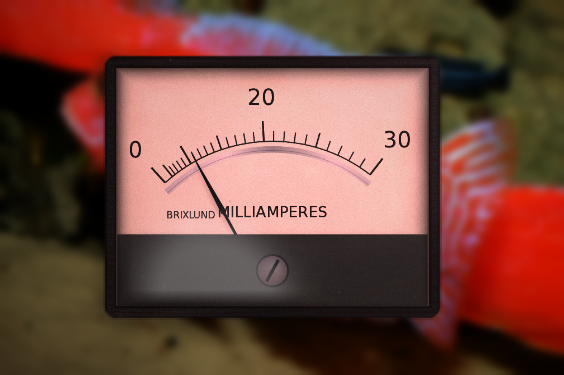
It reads value=11 unit=mA
